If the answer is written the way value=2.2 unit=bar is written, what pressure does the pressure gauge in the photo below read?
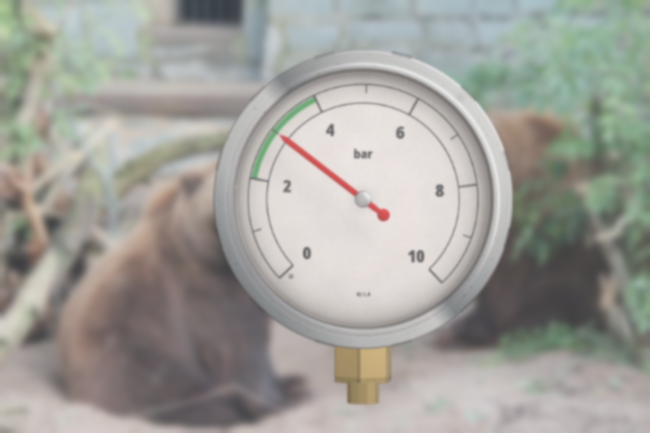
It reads value=3 unit=bar
